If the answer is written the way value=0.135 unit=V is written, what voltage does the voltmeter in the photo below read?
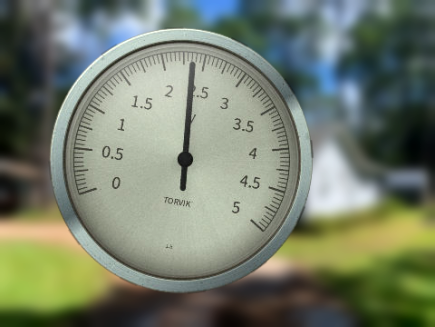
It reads value=2.35 unit=V
